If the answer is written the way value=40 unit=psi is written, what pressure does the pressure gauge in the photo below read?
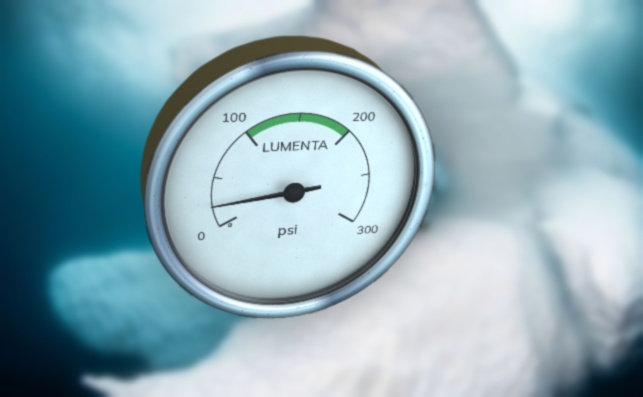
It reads value=25 unit=psi
